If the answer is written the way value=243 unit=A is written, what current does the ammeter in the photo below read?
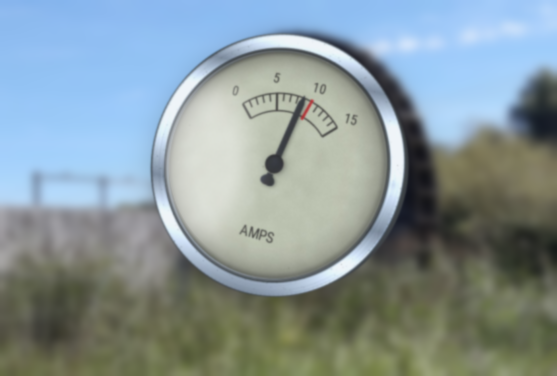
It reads value=9 unit=A
